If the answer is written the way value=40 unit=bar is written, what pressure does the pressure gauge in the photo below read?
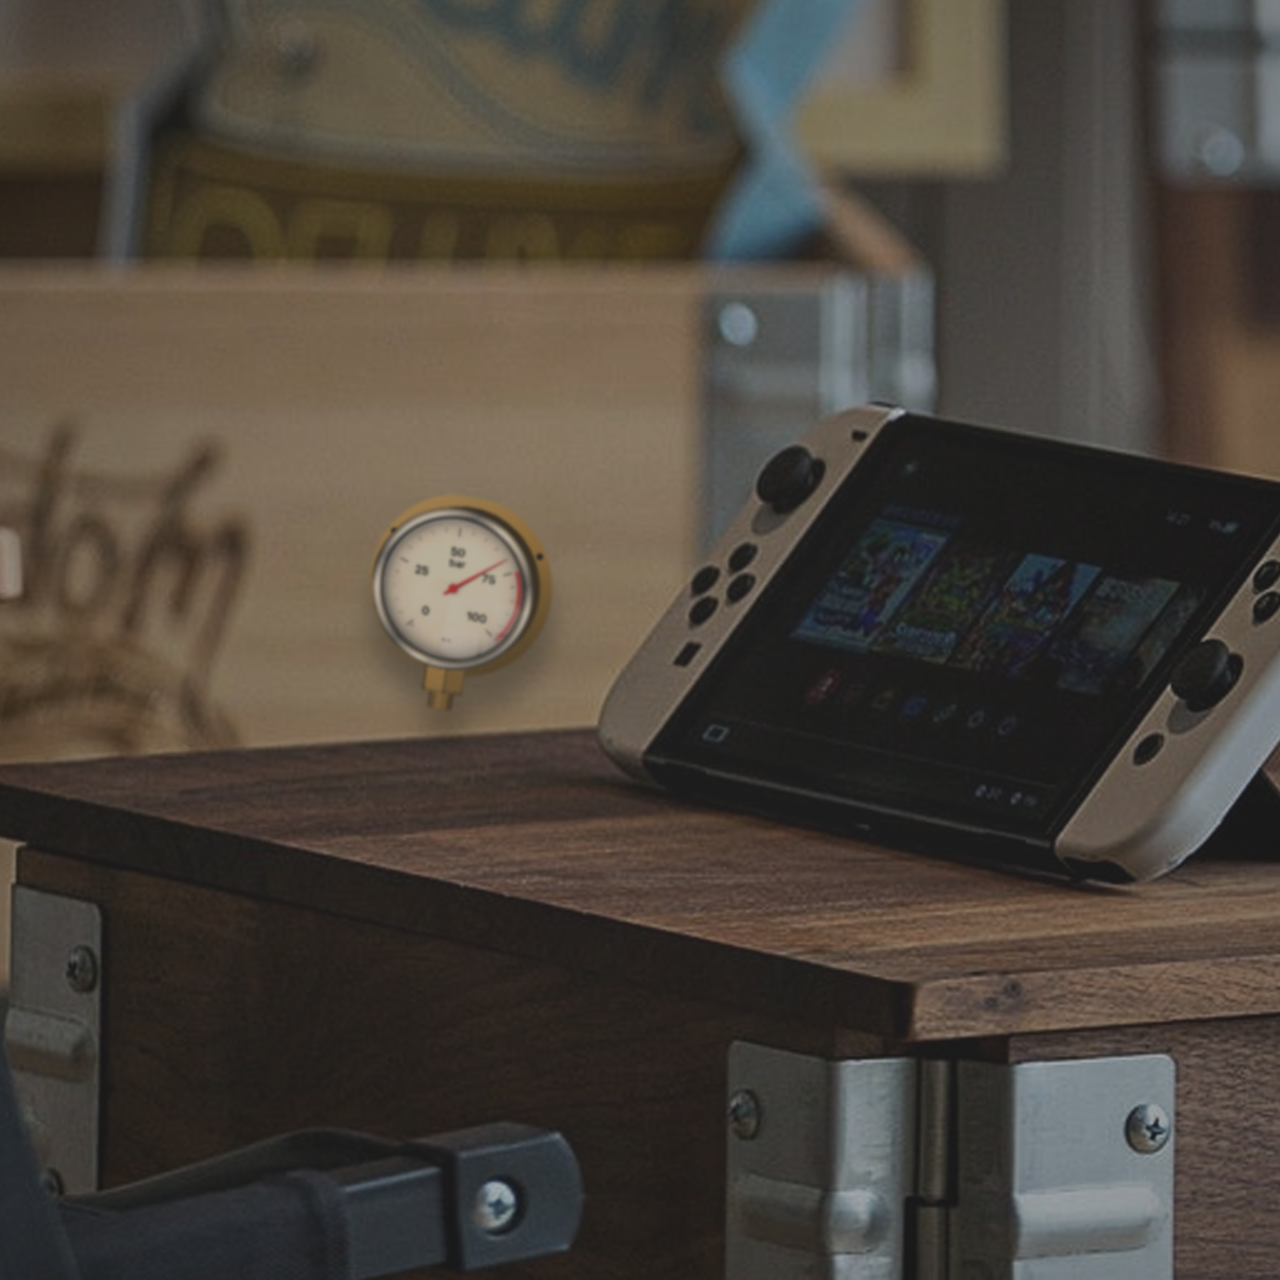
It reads value=70 unit=bar
